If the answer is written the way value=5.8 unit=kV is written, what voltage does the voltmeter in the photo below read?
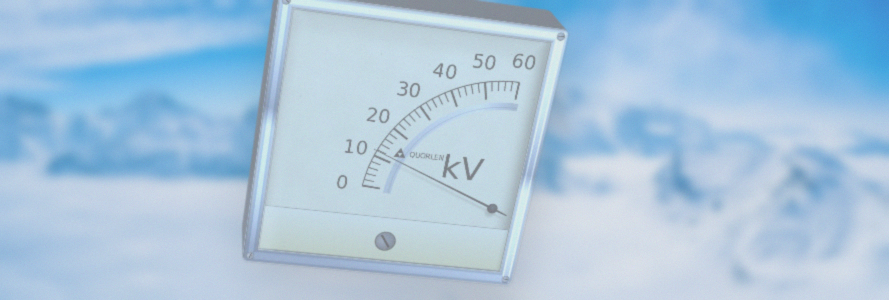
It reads value=12 unit=kV
